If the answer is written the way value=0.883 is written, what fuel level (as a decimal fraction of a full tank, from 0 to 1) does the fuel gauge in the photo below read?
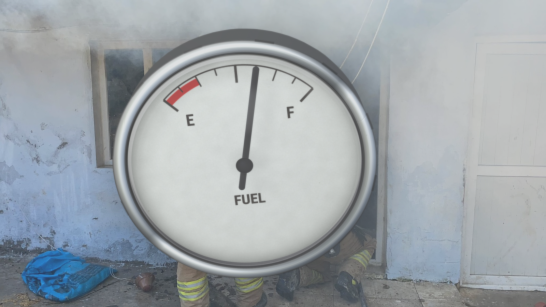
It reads value=0.625
